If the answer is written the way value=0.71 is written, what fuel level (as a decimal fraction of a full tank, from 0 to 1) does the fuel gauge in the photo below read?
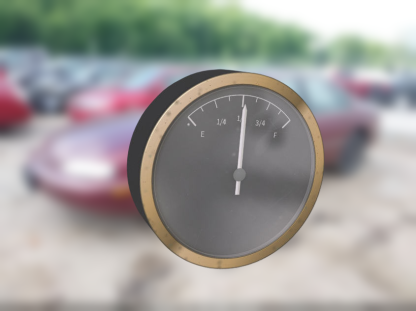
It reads value=0.5
